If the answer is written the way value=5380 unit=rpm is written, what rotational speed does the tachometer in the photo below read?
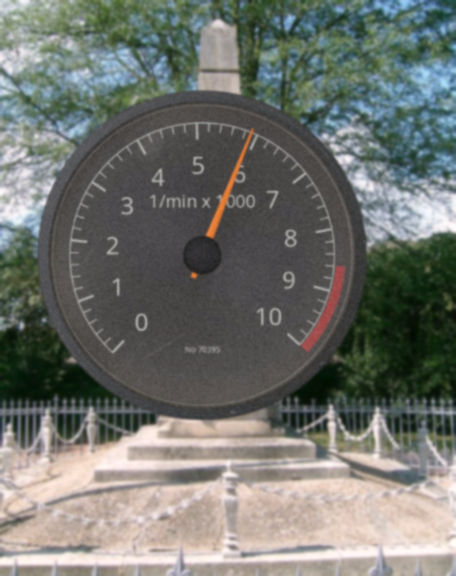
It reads value=5900 unit=rpm
